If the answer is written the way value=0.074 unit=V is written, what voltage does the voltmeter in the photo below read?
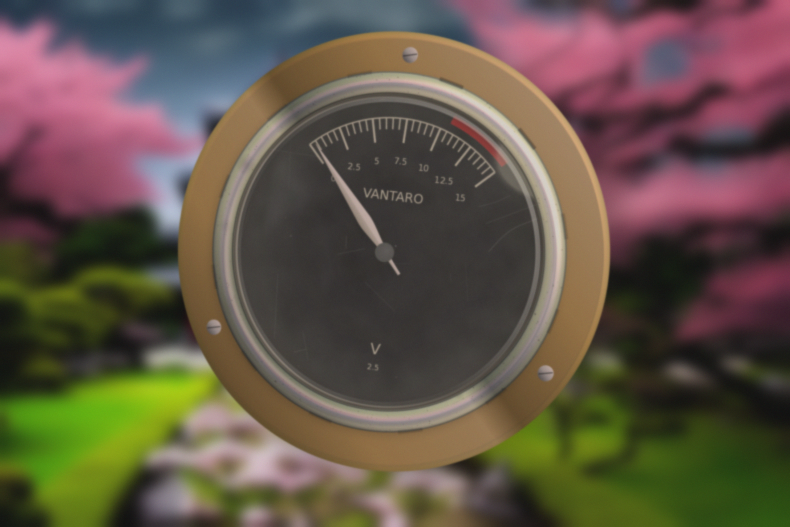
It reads value=0.5 unit=V
